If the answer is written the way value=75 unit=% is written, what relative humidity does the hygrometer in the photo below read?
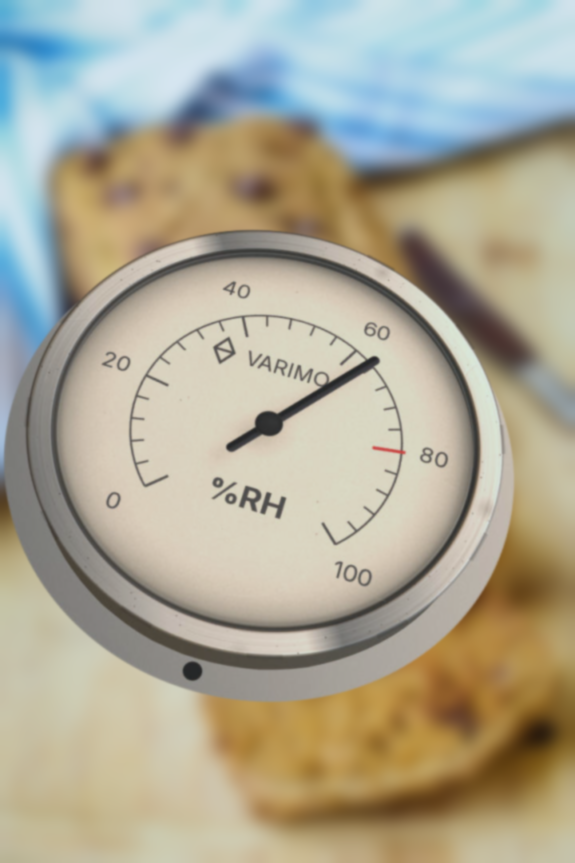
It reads value=64 unit=%
